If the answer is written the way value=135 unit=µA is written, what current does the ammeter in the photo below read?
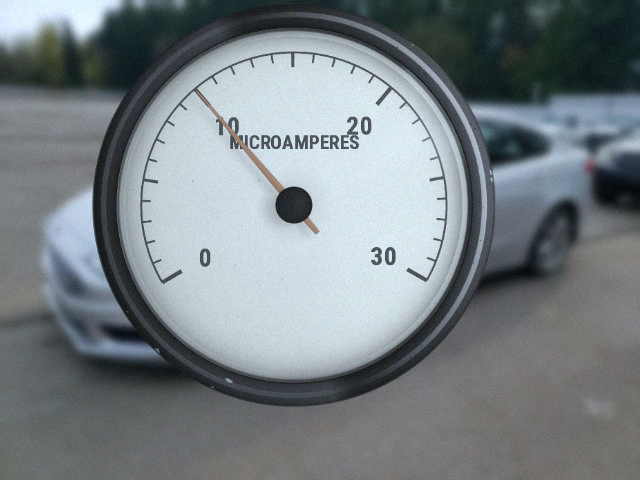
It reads value=10 unit=µA
